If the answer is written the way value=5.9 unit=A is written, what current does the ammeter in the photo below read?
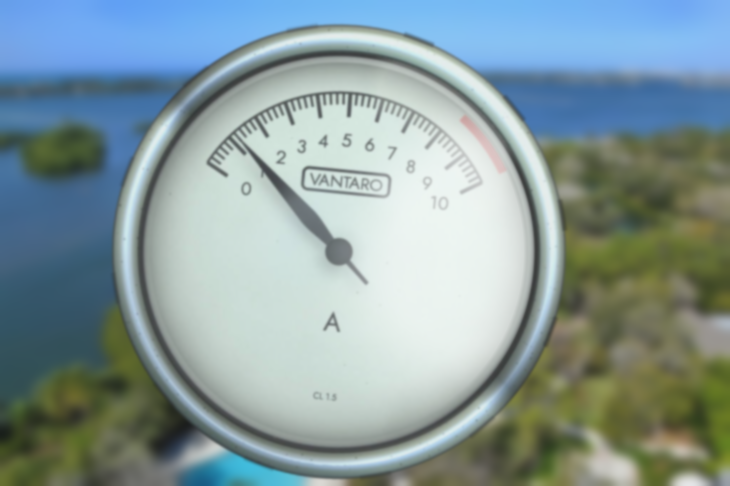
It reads value=1.2 unit=A
